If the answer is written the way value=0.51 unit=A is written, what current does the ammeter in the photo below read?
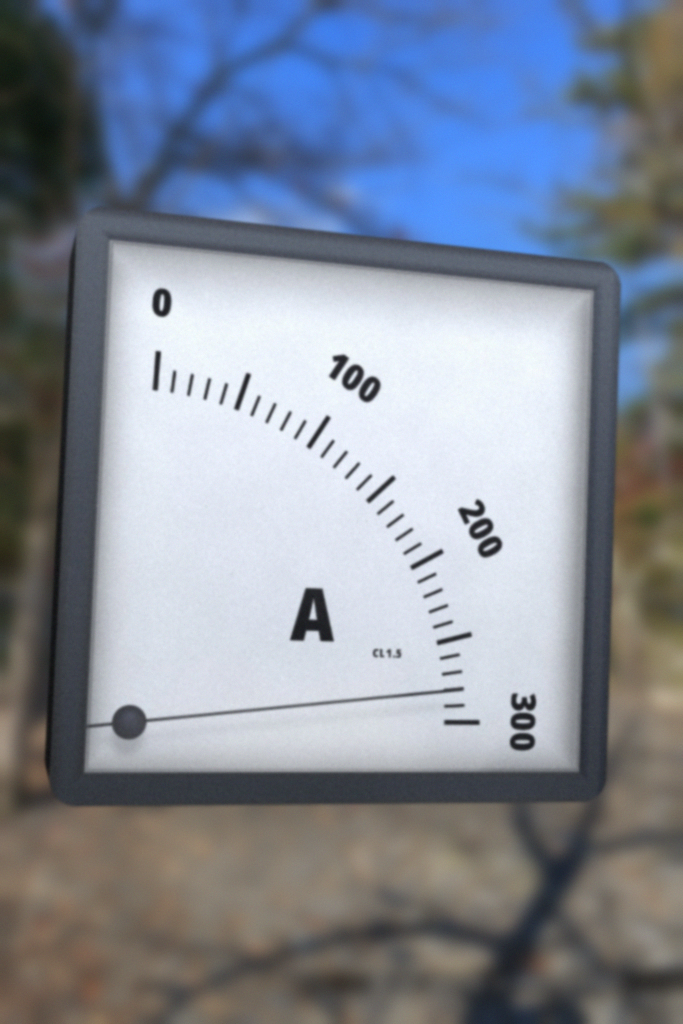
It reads value=280 unit=A
